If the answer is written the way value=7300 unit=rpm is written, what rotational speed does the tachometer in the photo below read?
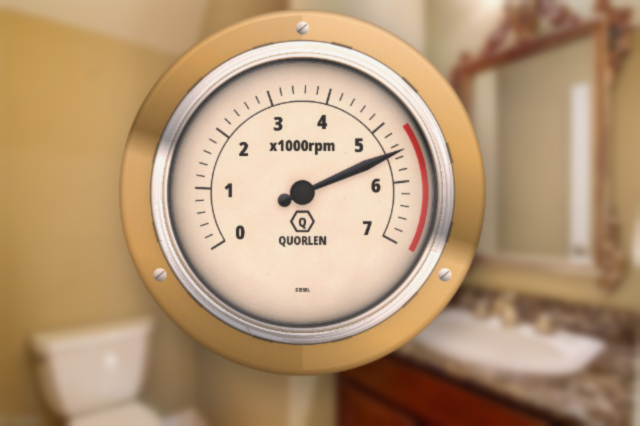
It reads value=5500 unit=rpm
